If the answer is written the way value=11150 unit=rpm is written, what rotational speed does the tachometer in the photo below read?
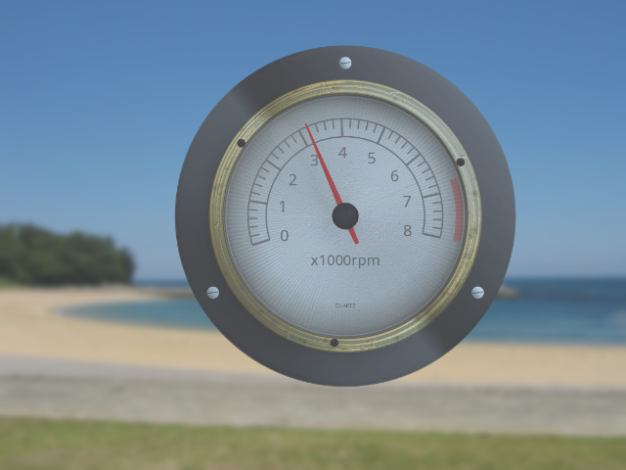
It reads value=3200 unit=rpm
